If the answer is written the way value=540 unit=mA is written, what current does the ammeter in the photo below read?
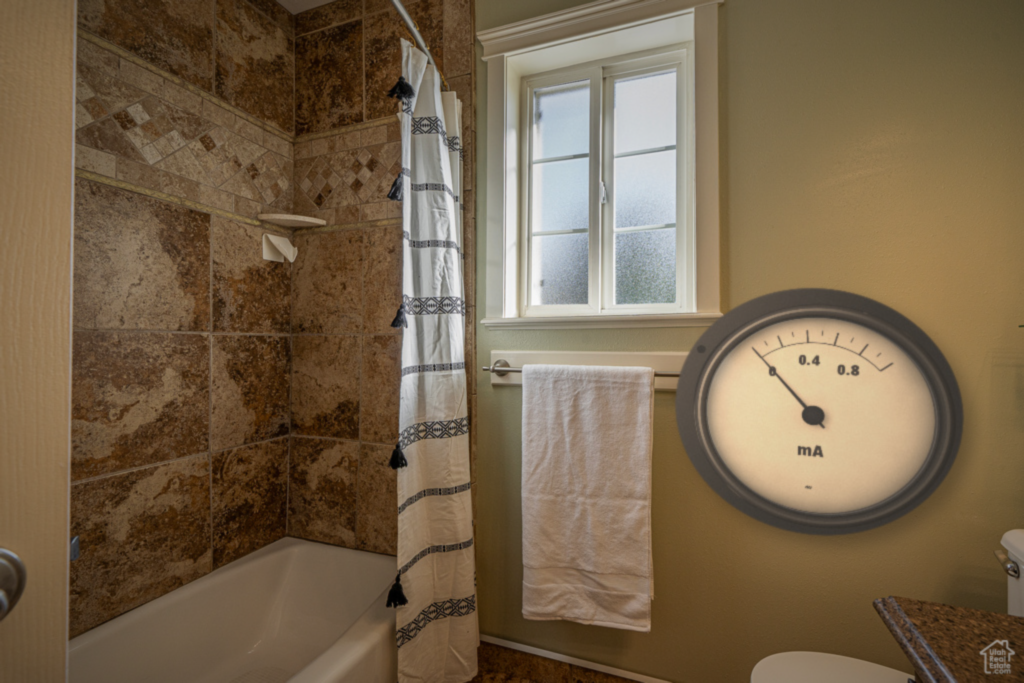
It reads value=0 unit=mA
